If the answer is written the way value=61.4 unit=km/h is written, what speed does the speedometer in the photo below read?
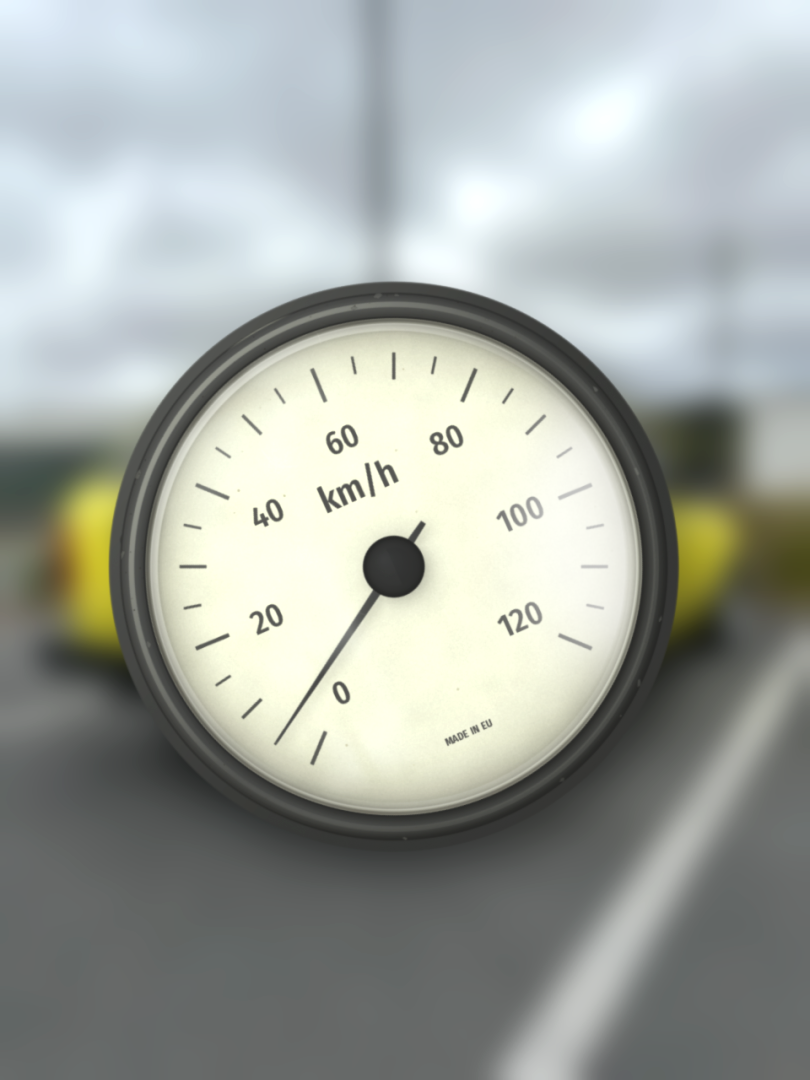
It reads value=5 unit=km/h
